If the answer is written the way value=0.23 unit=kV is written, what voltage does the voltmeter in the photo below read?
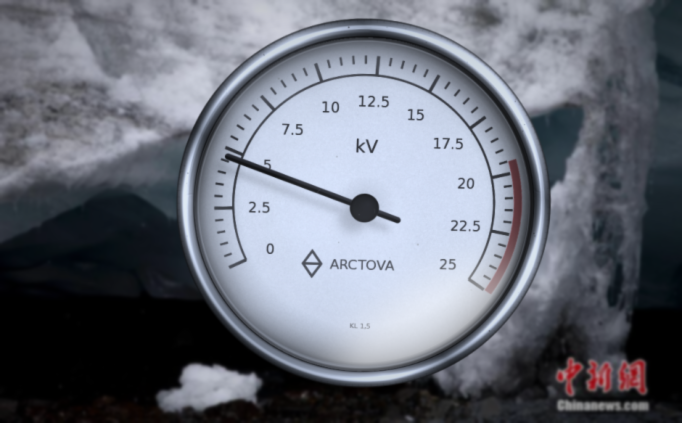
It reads value=4.75 unit=kV
